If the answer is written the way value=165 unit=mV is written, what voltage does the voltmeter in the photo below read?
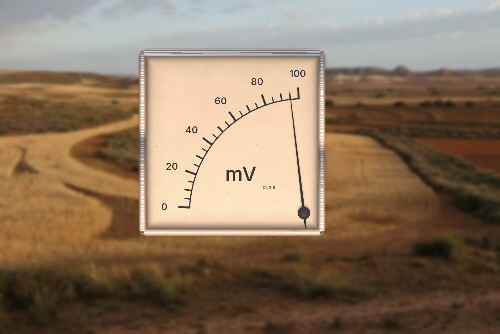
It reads value=95 unit=mV
